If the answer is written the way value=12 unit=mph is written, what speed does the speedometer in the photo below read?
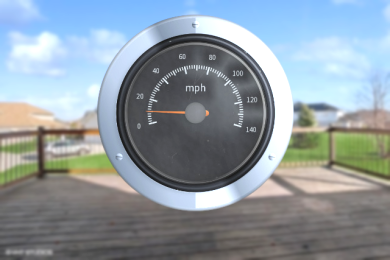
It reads value=10 unit=mph
